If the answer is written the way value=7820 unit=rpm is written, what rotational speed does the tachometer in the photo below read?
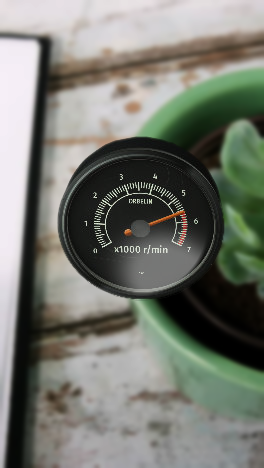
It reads value=5500 unit=rpm
